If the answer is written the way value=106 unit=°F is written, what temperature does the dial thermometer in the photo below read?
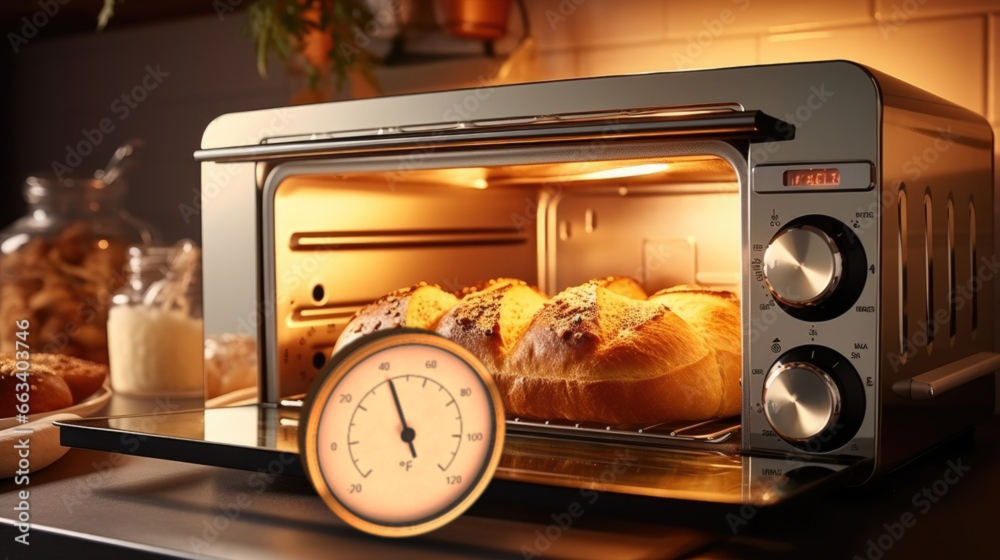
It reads value=40 unit=°F
